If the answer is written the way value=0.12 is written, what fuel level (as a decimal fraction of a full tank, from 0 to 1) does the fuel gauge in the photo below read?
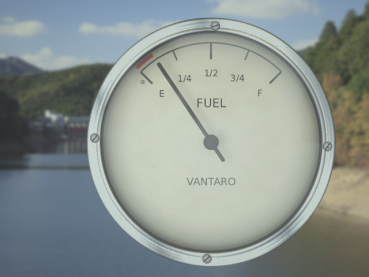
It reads value=0.125
